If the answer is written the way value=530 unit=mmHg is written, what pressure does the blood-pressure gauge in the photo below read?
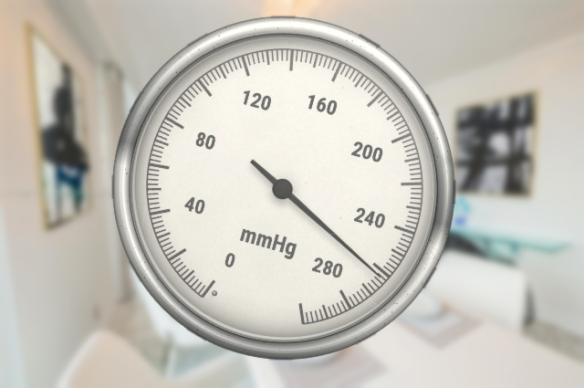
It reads value=262 unit=mmHg
